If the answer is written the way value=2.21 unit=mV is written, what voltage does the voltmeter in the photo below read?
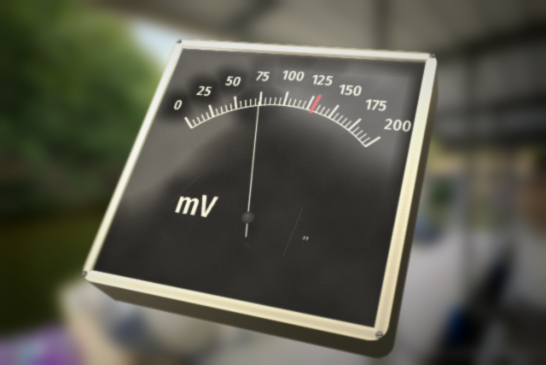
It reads value=75 unit=mV
